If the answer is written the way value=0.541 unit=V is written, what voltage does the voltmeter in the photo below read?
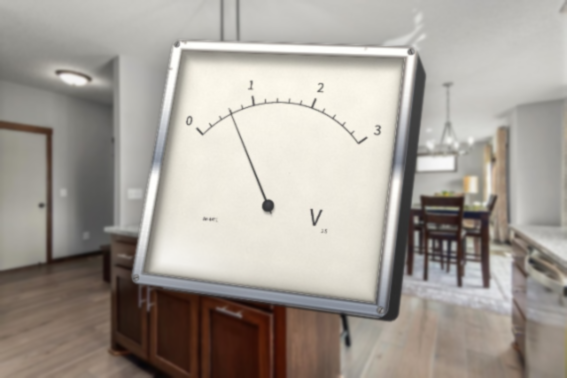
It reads value=0.6 unit=V
